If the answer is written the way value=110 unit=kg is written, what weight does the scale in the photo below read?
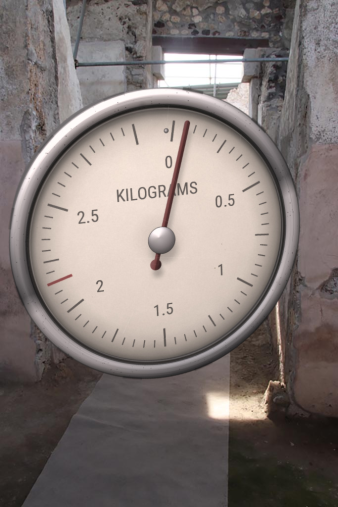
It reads value=0.05 unit=kg
